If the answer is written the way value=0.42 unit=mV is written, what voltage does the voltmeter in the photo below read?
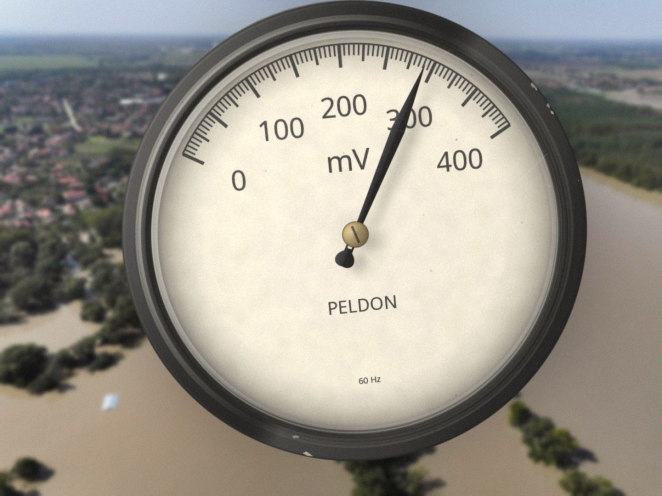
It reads value=290 unit=mV
